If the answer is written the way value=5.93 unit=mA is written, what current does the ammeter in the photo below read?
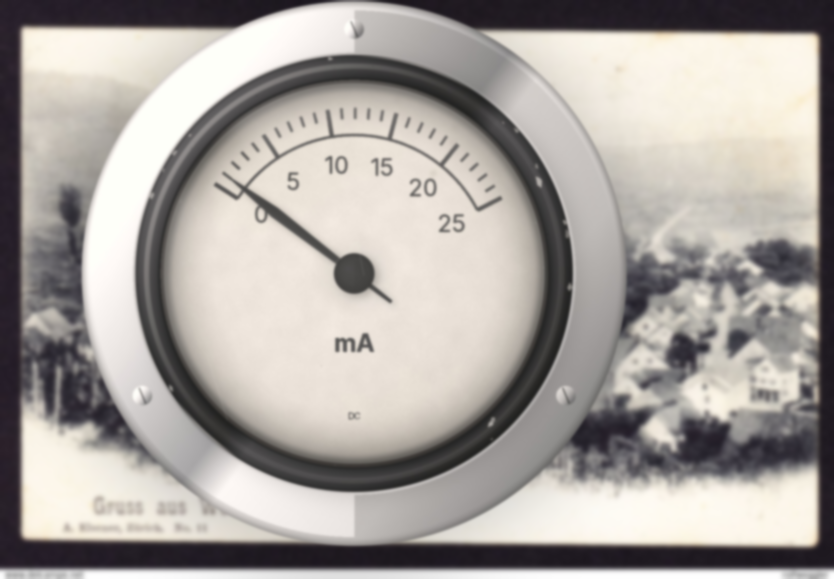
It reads value=1 unit=mA
